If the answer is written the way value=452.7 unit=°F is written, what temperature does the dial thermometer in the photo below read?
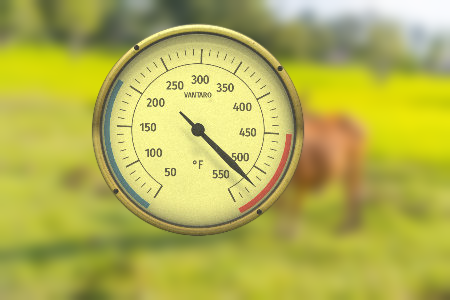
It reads value=520 unit=°F
